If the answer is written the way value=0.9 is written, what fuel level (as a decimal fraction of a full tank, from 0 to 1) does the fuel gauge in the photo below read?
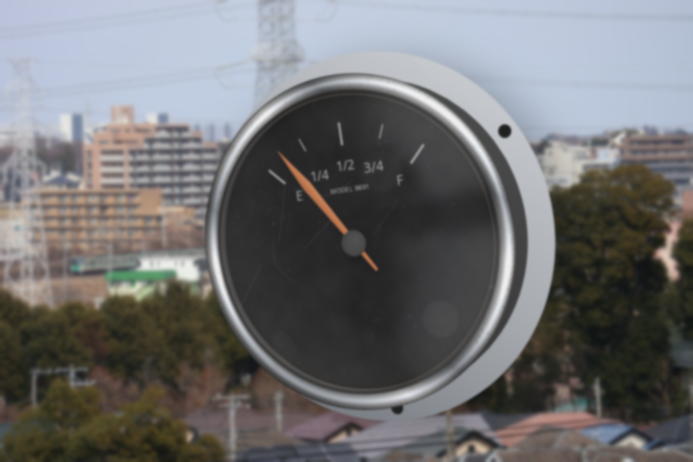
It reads value=0.125
